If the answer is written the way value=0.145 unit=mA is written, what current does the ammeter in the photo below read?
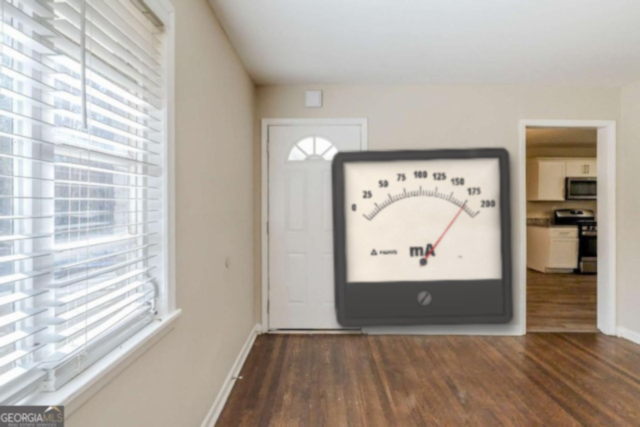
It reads value=175 unit=mA
